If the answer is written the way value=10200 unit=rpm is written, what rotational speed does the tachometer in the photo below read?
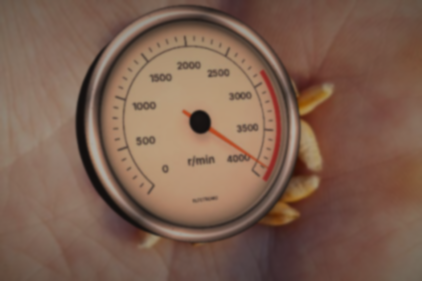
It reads value=3900 unit=rpm
